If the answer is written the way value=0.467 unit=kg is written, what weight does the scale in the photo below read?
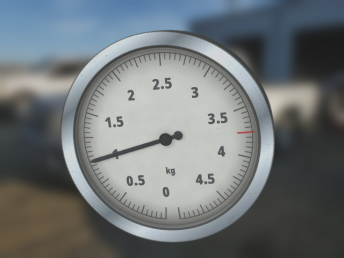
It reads value=1 unit=kg
